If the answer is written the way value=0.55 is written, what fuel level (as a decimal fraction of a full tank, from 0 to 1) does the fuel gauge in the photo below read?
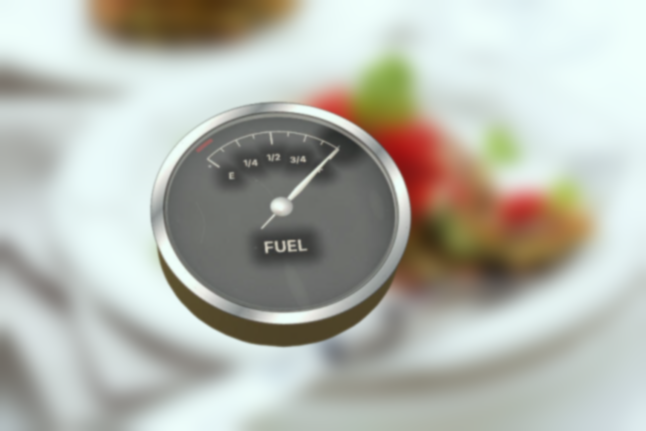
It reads value=1
